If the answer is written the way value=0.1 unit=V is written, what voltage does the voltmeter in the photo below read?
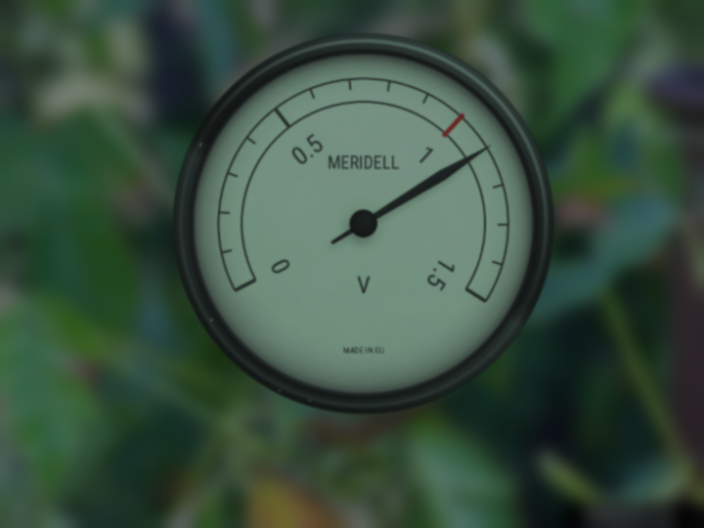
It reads value=1.1 unit=V
